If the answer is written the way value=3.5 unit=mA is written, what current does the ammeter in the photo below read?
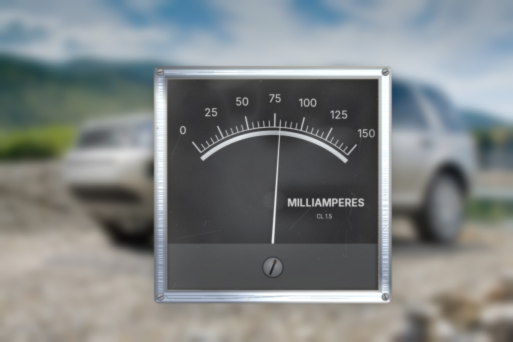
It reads value=80 unit=mA
